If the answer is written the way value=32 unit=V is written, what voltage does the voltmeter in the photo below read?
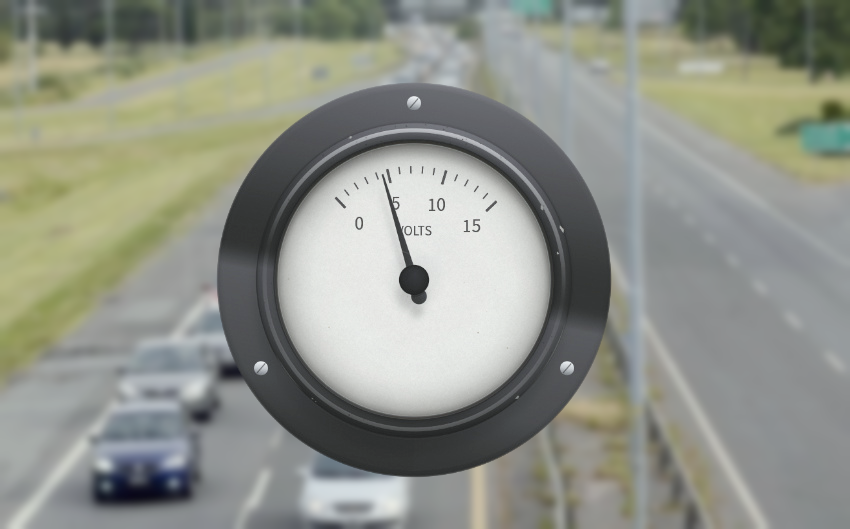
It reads value=4.5 unit=V
